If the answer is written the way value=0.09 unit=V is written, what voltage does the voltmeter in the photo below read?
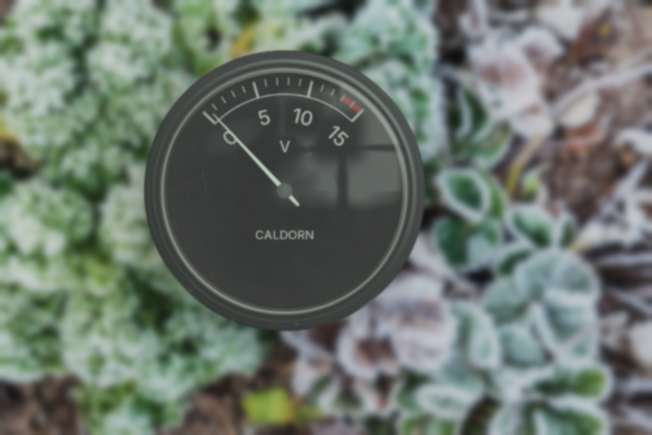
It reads value=0.5 unit=V
